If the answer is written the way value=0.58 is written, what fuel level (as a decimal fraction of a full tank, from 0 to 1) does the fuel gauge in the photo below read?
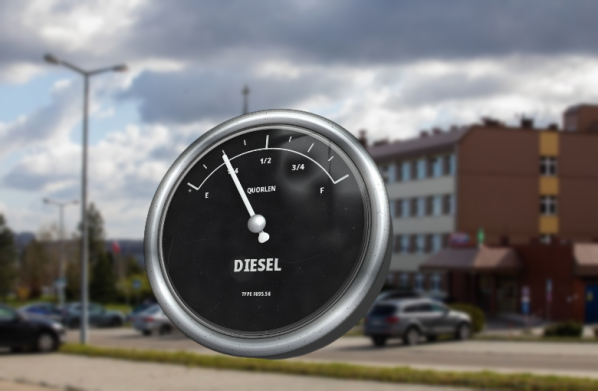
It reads value=0.25
